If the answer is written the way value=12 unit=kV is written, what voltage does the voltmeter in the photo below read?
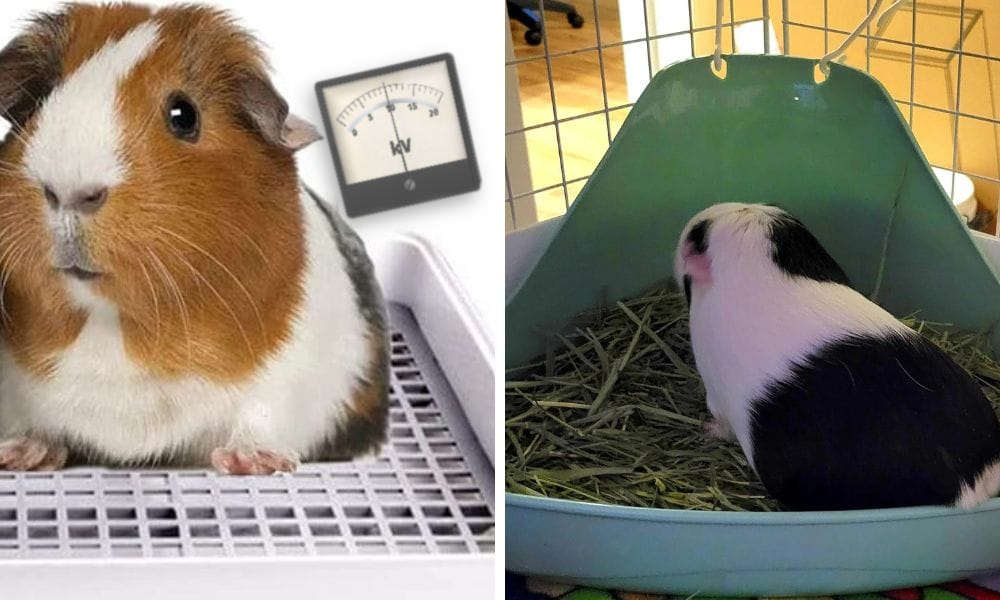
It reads value=10 unit=kV
